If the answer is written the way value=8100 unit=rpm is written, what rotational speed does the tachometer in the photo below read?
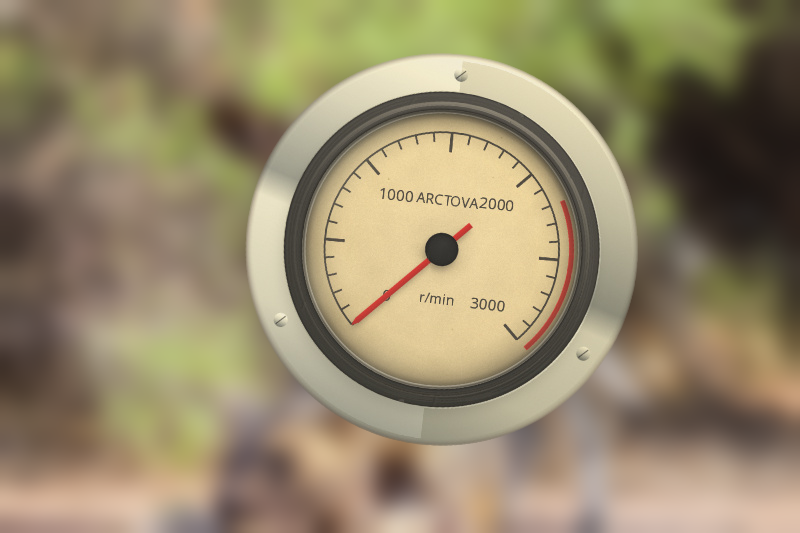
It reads value=0 unit=rpm
